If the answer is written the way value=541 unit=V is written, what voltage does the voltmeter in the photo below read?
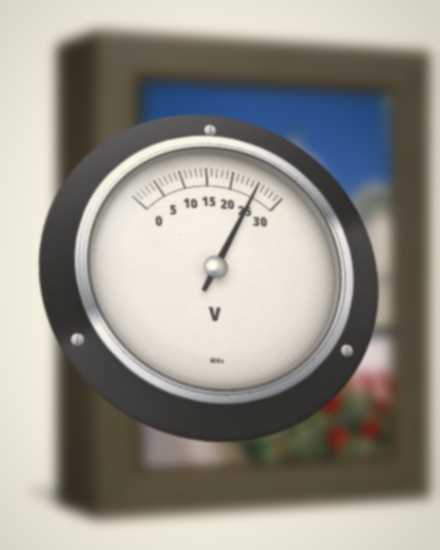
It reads value=25 unit=V
